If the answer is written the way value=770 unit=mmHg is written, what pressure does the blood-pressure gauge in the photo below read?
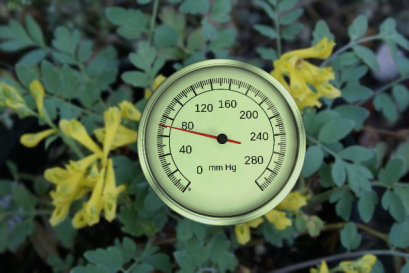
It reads value=70 unit=mmHg
